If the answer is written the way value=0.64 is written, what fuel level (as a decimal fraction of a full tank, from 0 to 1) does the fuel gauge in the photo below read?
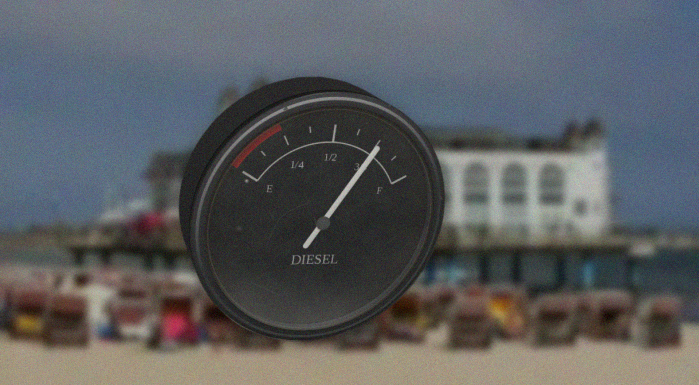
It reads value=0.75
